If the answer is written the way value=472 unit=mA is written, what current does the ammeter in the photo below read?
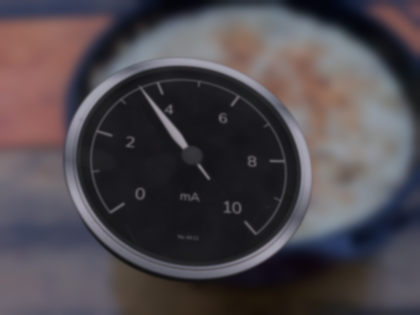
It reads value=3.5 unit=mA
